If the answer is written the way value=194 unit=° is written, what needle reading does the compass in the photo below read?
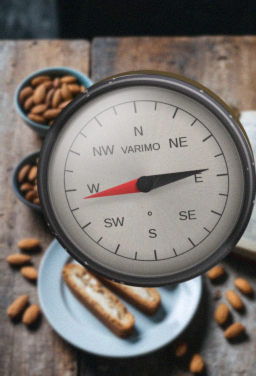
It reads value=262.5 unit=°
